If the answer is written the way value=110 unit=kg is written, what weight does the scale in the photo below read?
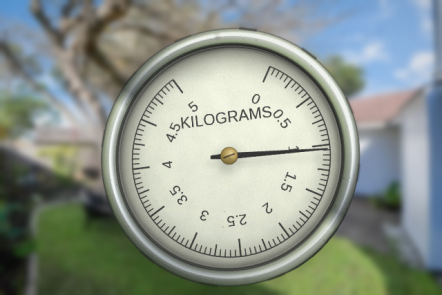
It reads value=1.05 unit=kg
